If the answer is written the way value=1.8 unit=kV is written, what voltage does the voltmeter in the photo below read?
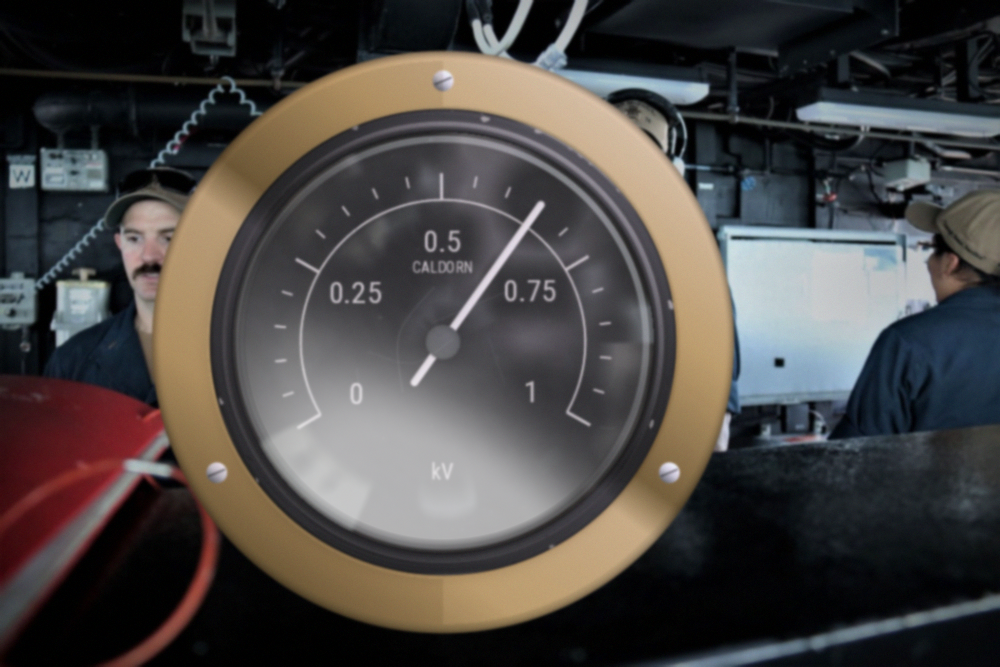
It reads value=0.65 unit=kV
